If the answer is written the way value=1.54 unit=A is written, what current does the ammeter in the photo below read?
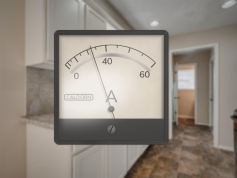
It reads value=32.5 unit=A
